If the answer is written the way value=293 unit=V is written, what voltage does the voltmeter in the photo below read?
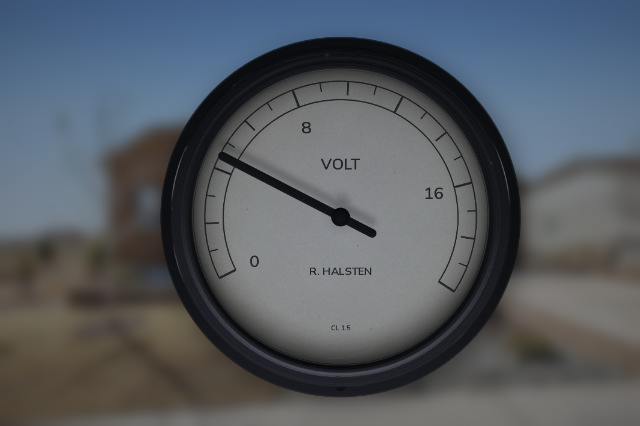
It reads value=4.5 unit=V
